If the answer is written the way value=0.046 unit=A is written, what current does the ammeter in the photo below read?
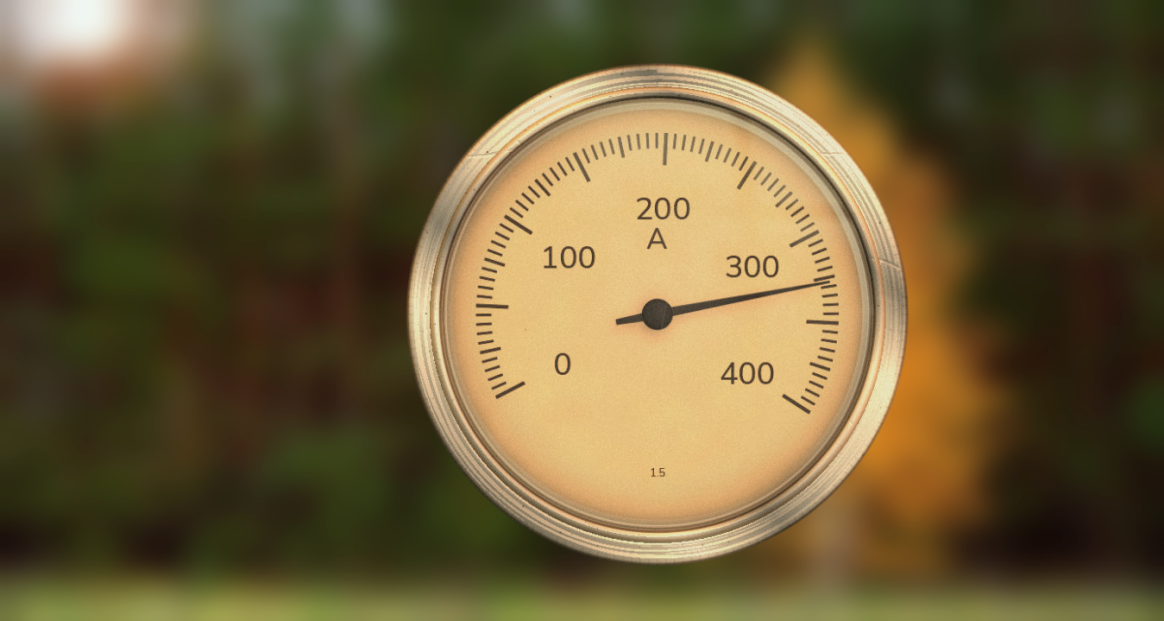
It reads value=327.5 unit=A
